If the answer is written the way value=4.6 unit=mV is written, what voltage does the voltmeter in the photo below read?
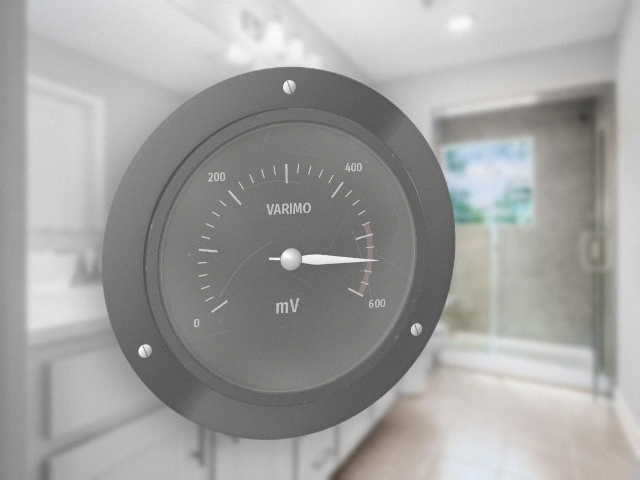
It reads value=540 unit=mV
